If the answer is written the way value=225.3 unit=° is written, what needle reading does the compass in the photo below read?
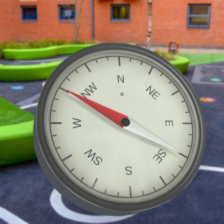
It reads value=300 unit=°
